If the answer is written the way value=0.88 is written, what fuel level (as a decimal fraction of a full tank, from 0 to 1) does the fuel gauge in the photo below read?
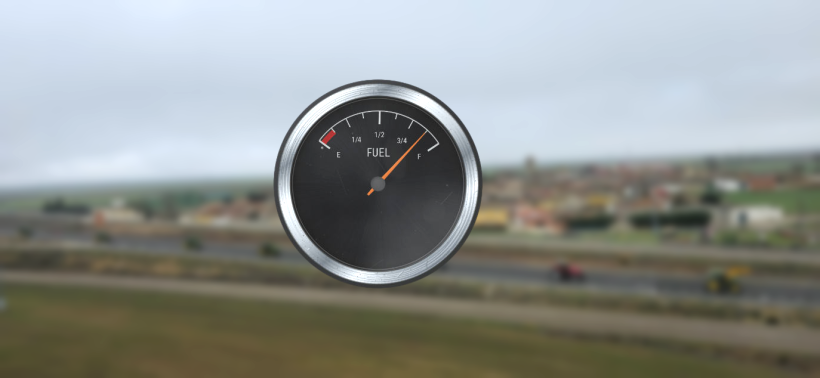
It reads value=0.875
